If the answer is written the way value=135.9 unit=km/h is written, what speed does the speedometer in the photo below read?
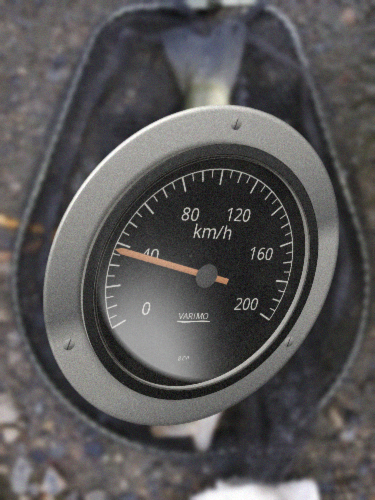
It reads value=37.5 unit=km/h
